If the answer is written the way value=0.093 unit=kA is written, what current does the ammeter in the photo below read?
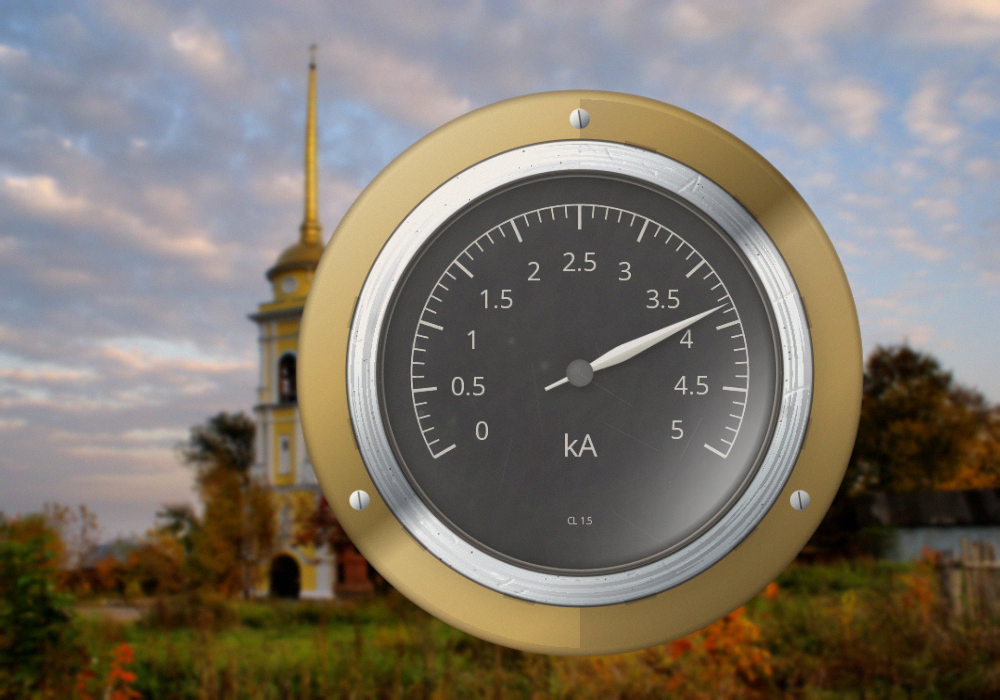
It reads value=3.85 unit=kA
